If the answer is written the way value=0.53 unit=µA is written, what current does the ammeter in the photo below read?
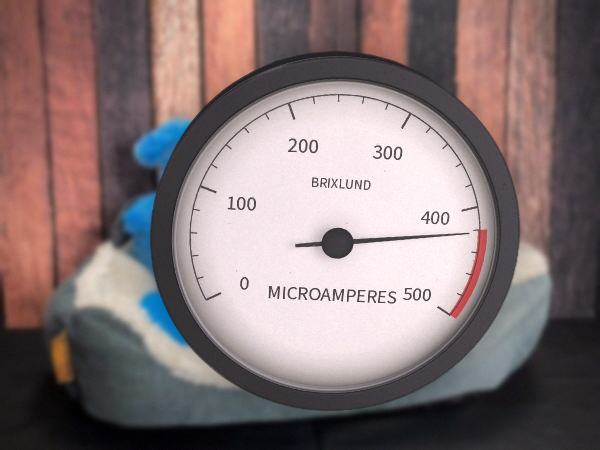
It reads value=420 unit=µA
